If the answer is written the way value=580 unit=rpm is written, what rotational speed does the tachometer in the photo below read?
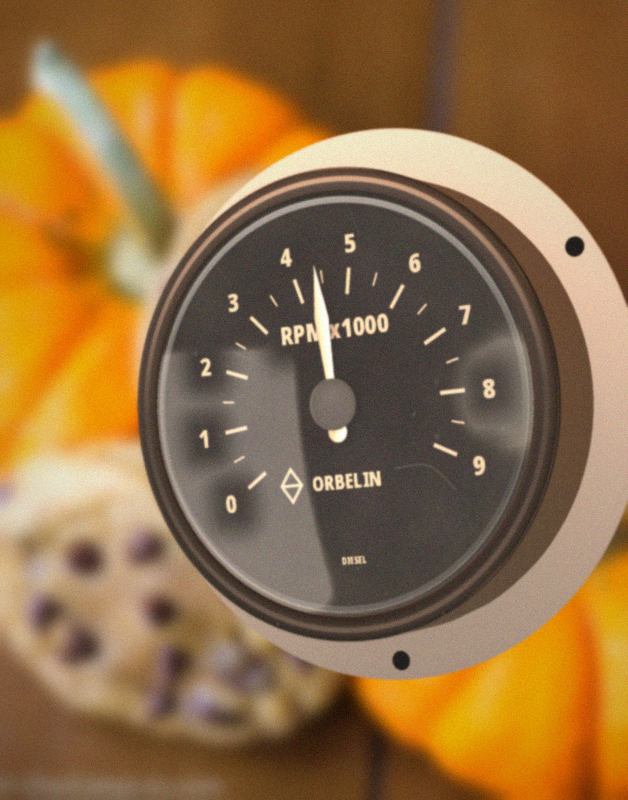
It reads value=4500 unit=rpm
